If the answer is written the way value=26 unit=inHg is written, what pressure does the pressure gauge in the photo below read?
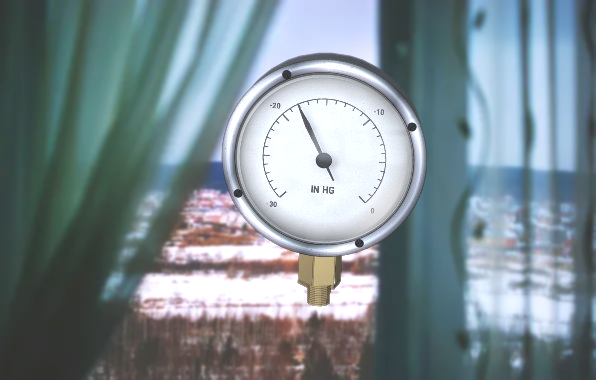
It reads value=-18 unit=inHg
